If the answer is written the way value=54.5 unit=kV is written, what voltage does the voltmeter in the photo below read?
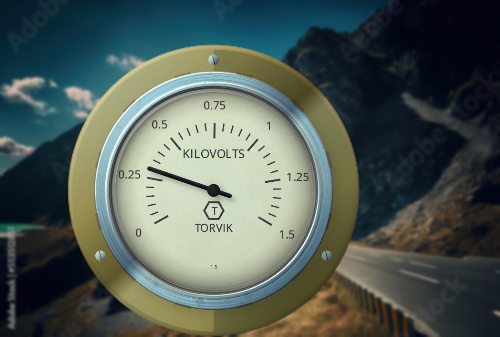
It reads value=0.3 unit=kV
